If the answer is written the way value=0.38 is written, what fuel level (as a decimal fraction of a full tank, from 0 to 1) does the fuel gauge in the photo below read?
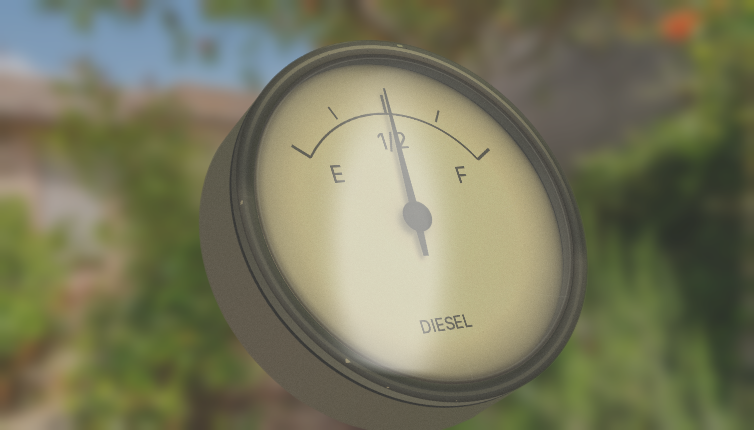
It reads value=0.5
